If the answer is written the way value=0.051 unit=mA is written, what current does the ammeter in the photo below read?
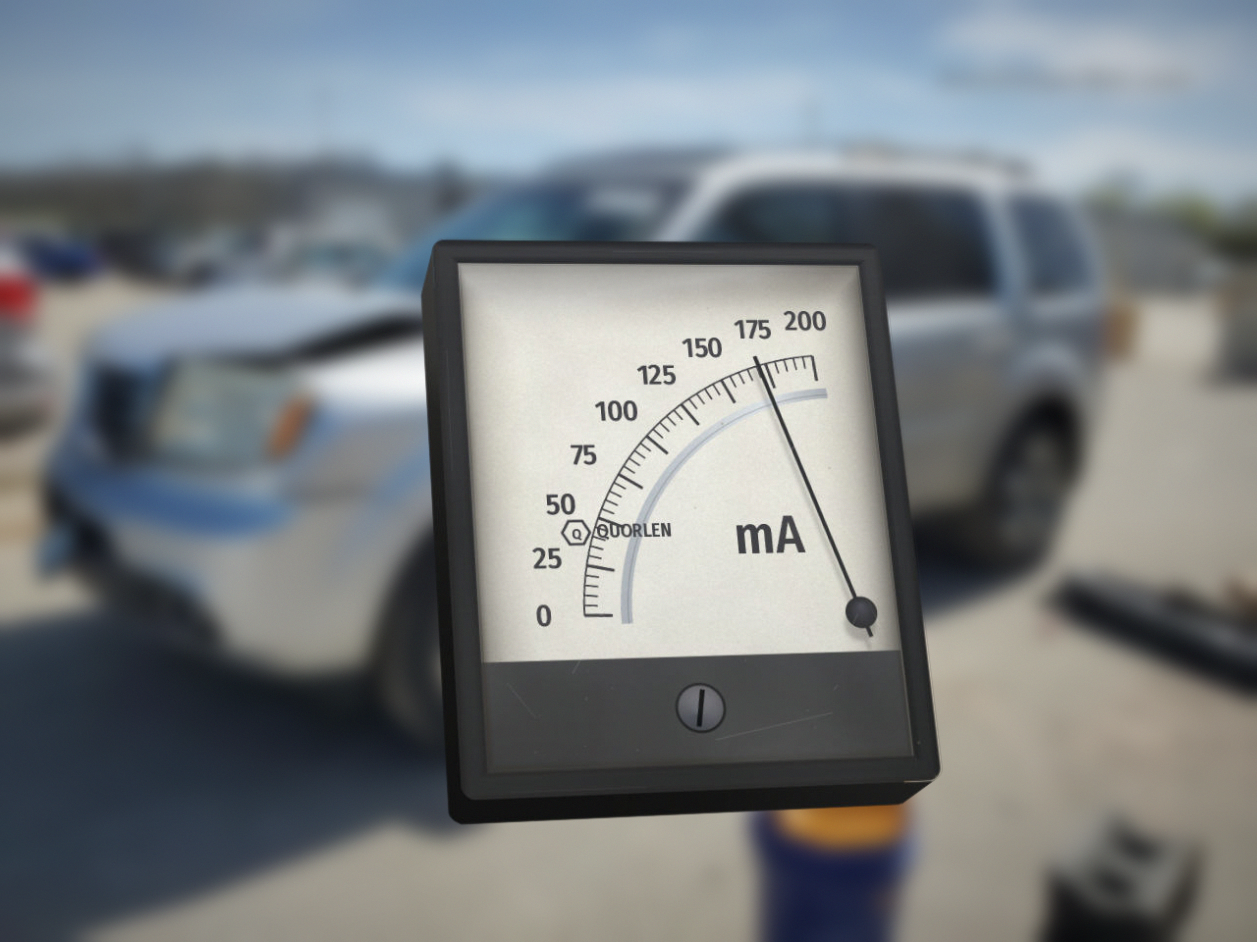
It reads value=170 unit=mA
